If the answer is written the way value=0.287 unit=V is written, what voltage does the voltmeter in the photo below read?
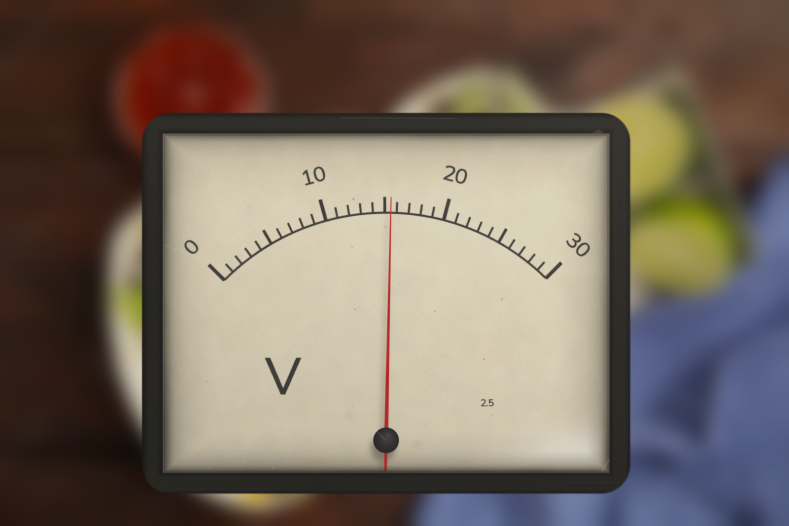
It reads value=15.5 unit=V
